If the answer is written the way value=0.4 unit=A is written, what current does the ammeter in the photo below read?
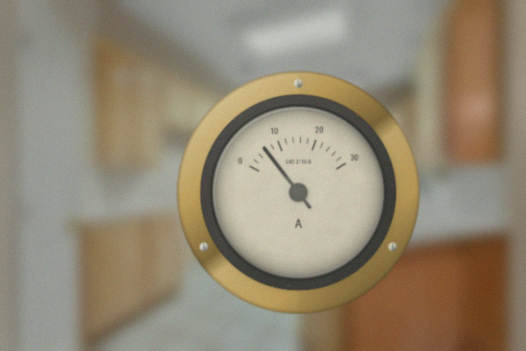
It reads value=6 unit=A
